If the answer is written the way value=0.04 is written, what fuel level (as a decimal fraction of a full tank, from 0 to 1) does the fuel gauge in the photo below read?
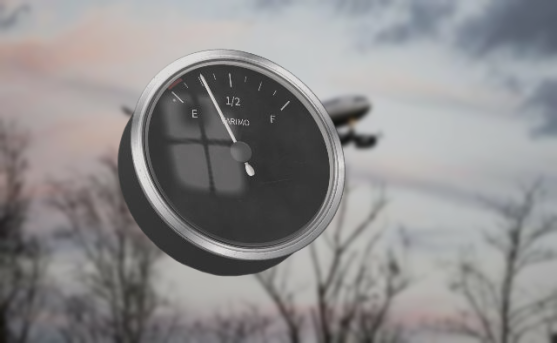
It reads value=0.25
